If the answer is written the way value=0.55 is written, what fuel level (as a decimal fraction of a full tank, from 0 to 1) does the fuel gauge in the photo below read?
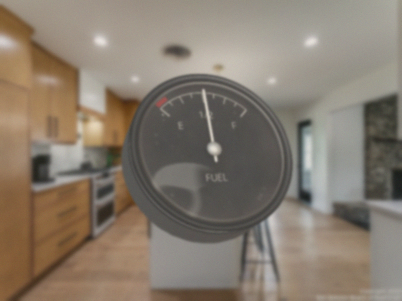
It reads value=0.5
